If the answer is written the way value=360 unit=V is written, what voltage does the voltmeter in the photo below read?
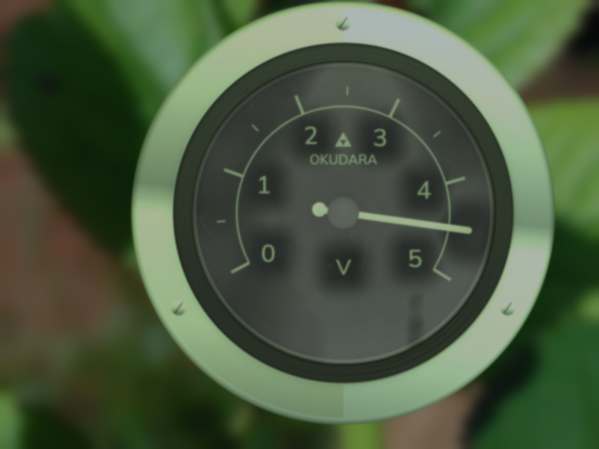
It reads value=4.5 unit=V
